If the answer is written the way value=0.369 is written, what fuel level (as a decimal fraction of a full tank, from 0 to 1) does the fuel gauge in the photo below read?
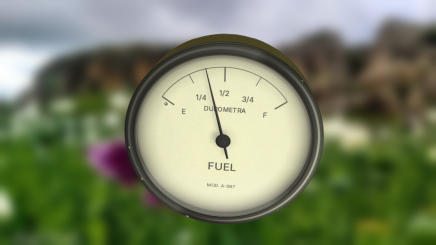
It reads value=0.375
